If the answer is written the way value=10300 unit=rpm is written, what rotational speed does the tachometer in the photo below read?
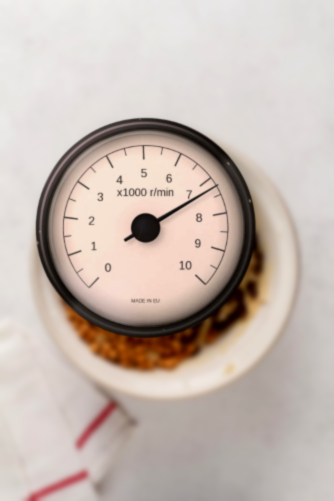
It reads value=7250 unit=rpm
